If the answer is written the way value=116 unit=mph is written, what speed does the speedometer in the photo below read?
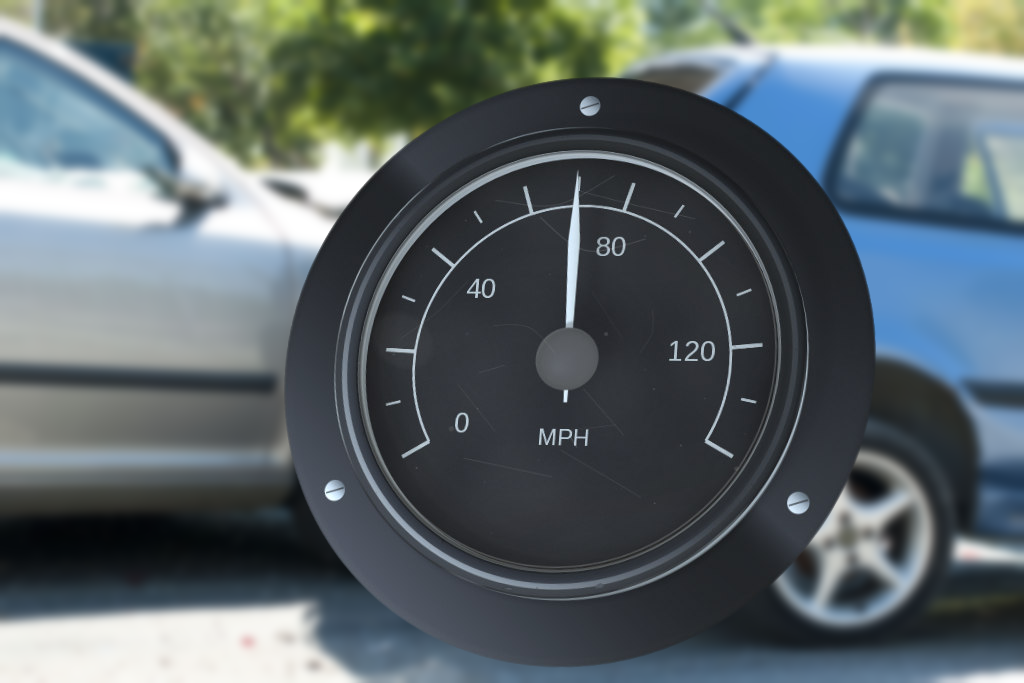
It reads value=70 unit=mph
